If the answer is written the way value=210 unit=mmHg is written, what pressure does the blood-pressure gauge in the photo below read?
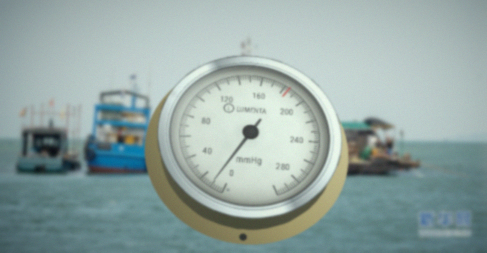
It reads value=10 unit=mmHg
